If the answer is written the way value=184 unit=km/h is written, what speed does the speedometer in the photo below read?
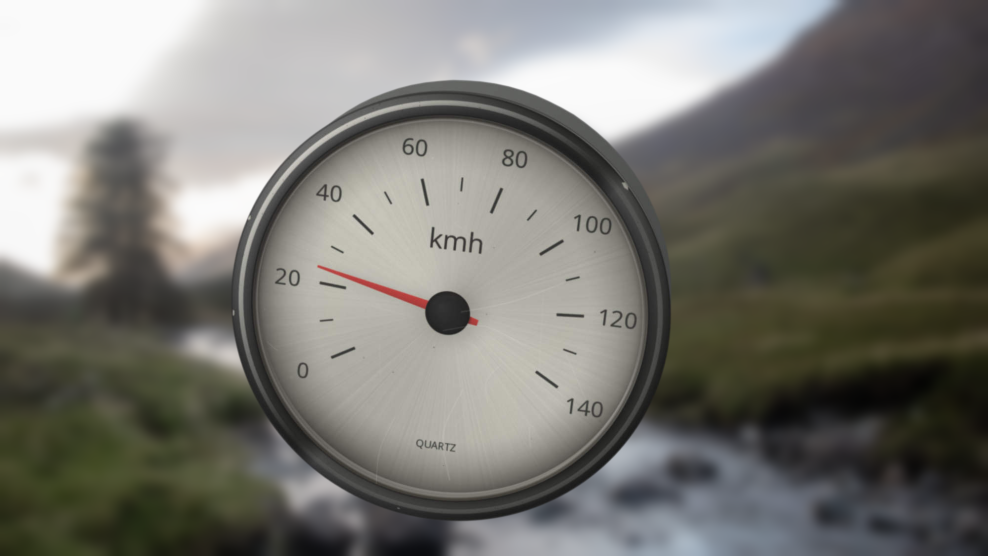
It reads value=25 unit=km/h
